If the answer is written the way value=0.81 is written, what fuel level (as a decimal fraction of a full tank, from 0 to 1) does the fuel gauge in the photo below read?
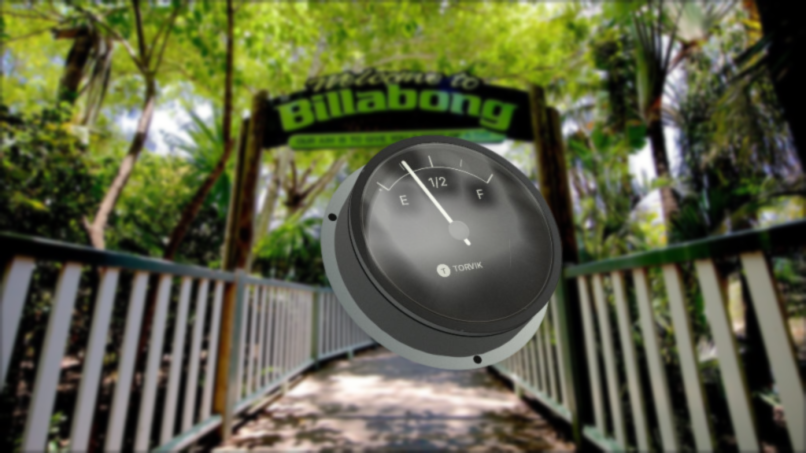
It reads value=0.25
